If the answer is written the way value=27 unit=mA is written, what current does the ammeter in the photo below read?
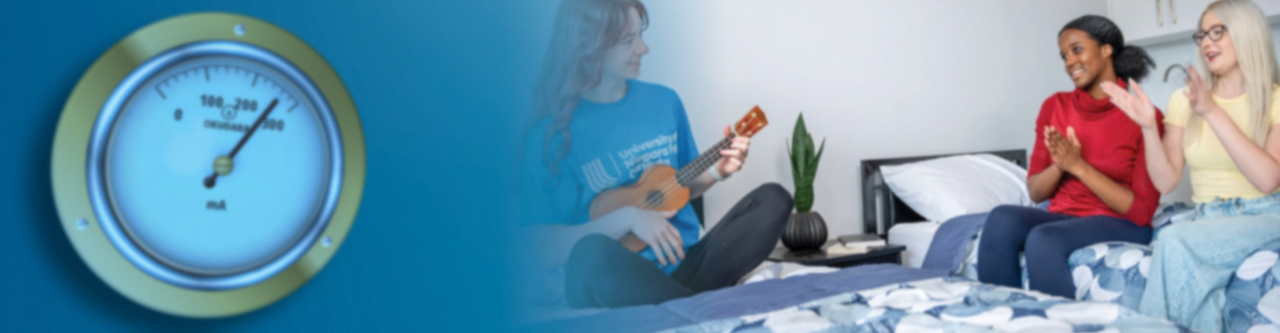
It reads value=260 unit=mA
